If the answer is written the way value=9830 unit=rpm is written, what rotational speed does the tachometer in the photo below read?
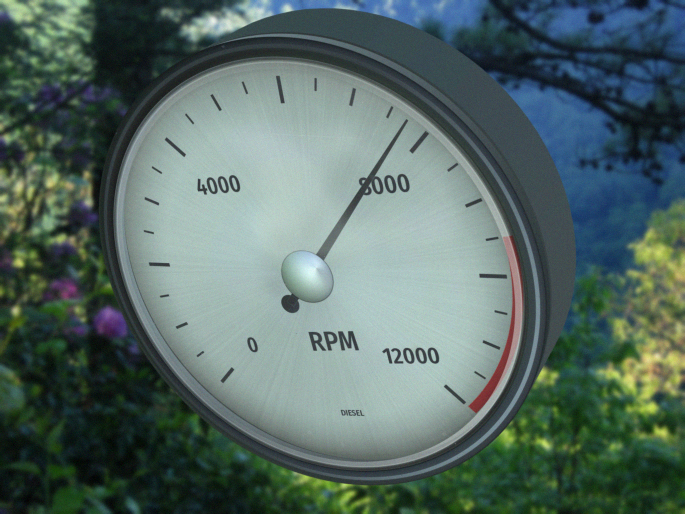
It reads value=7750 unit=rpm
